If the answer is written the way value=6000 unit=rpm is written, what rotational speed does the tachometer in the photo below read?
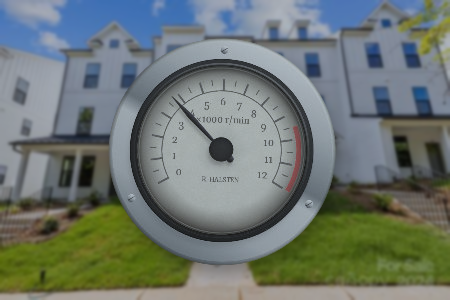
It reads value=3750 unit=rpm
